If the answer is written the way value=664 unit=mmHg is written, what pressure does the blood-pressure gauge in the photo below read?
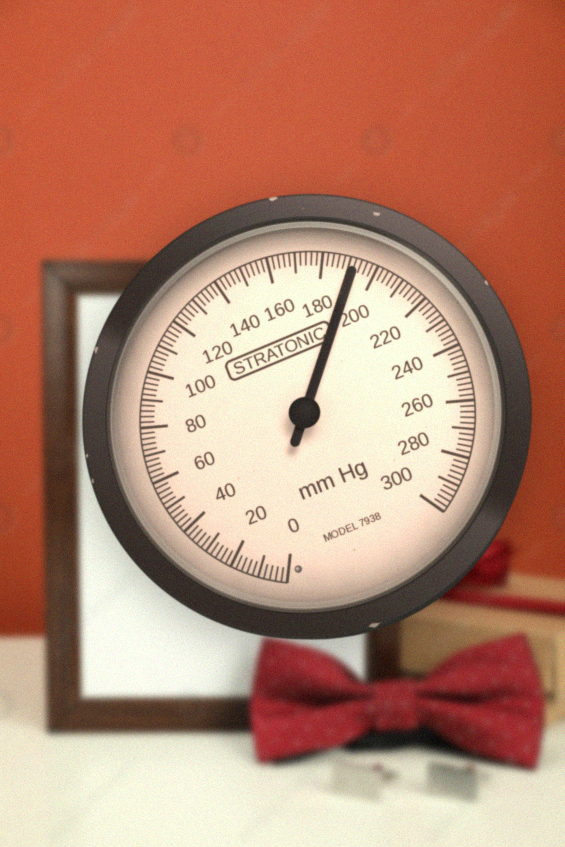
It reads value=192 unit=mmHg
